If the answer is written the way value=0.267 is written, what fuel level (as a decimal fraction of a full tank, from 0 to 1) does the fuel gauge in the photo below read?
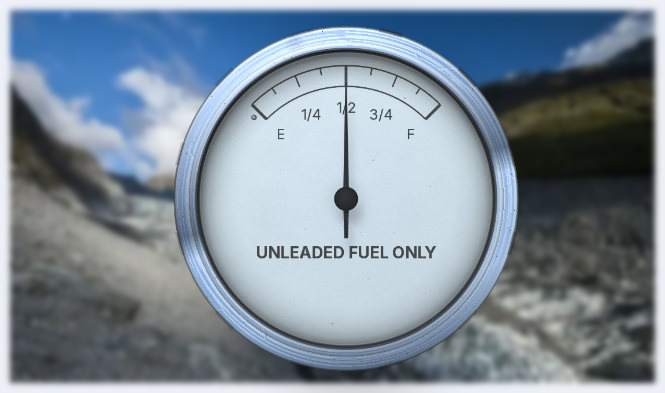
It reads value=0.5
